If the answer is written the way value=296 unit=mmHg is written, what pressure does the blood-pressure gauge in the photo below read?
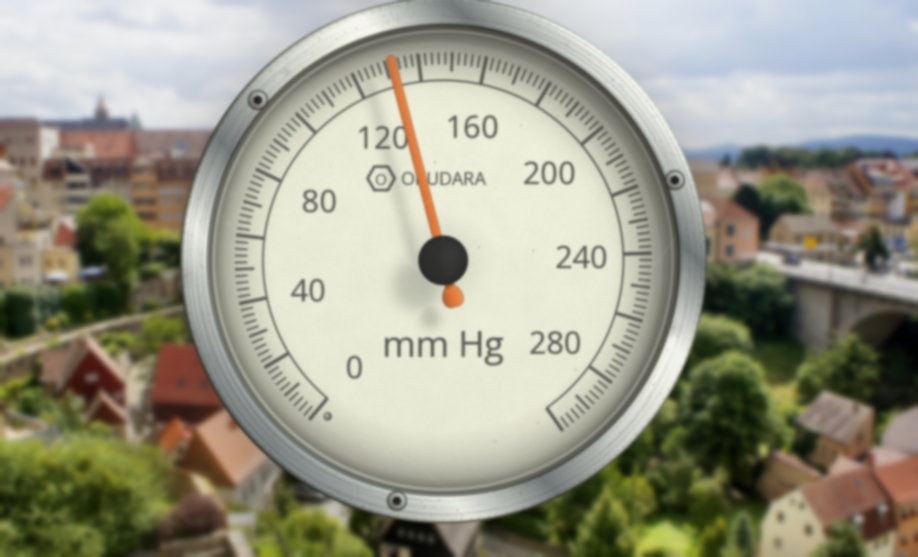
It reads value=132 unit=mmHg
